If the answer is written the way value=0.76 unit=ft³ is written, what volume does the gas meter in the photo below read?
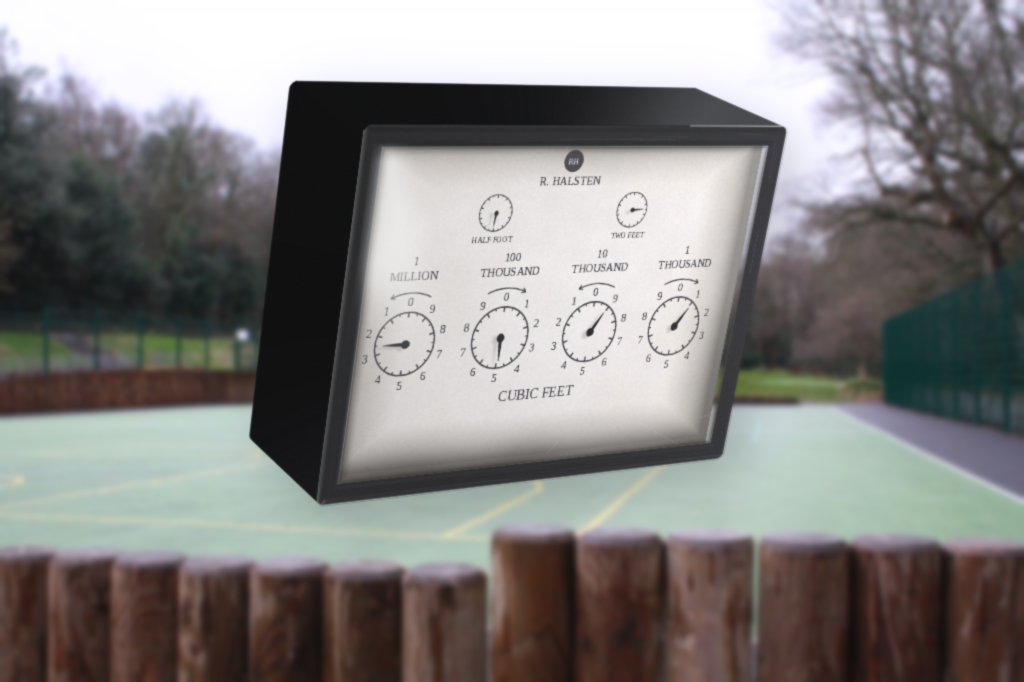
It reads value=249100 unit=ft³
